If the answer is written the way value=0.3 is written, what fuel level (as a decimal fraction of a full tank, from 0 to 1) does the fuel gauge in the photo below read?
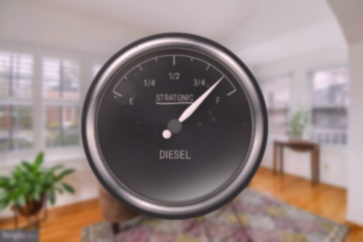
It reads value=0.875
